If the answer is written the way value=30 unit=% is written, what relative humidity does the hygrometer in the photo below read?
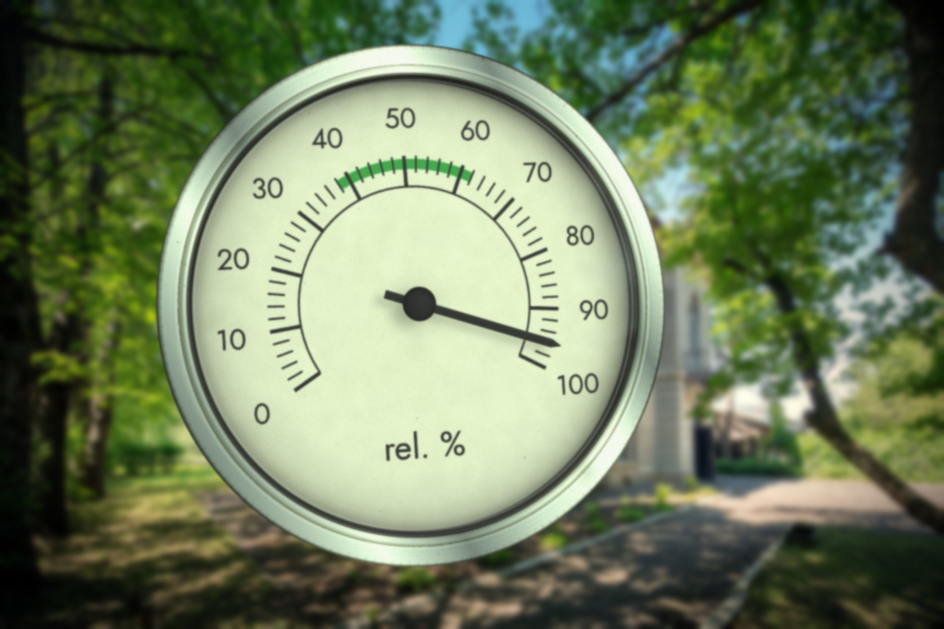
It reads value=96 unit=%
